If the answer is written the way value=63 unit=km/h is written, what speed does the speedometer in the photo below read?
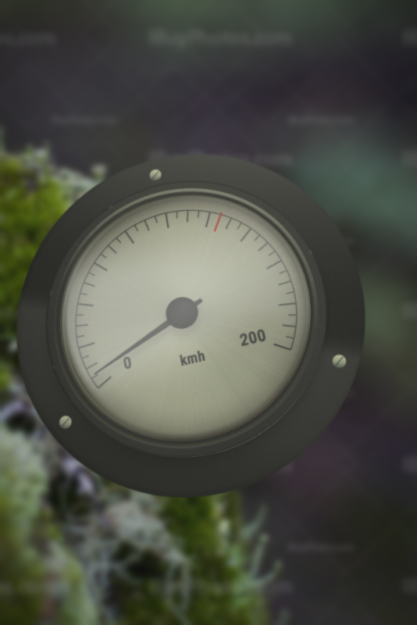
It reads value=5 unit=km/h
